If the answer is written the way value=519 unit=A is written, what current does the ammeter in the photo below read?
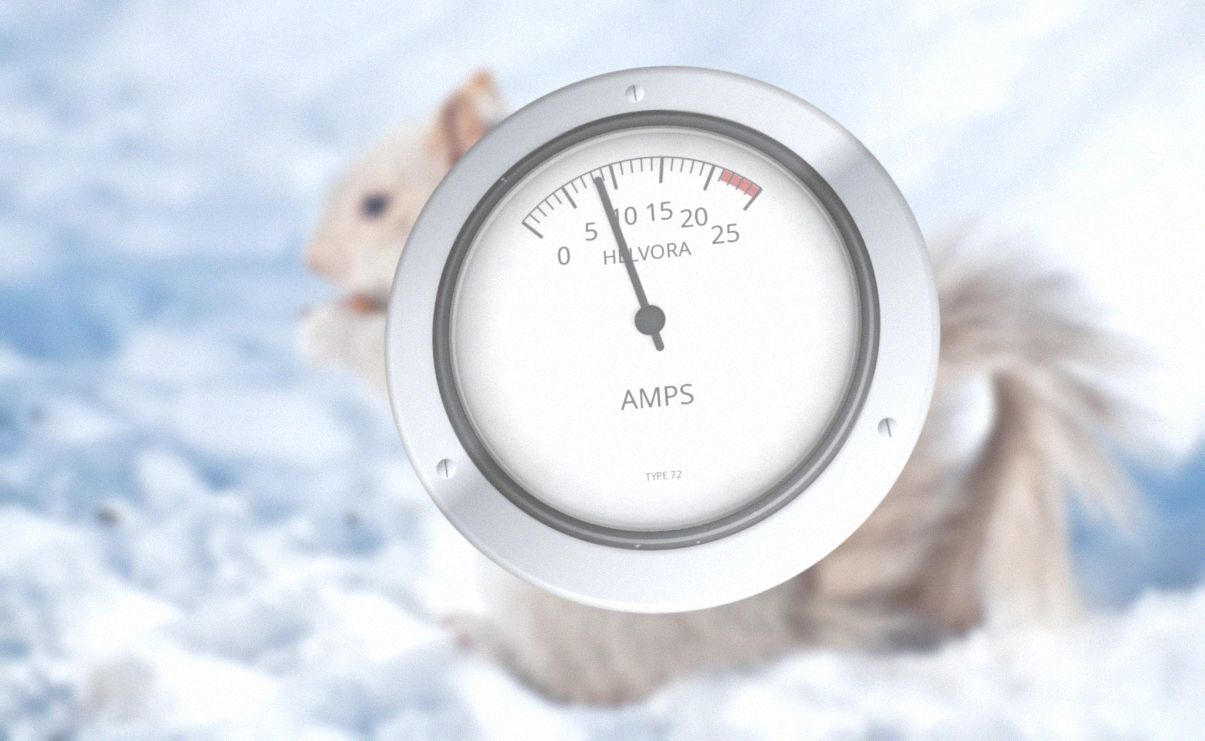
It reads value=8.5 unit=A
